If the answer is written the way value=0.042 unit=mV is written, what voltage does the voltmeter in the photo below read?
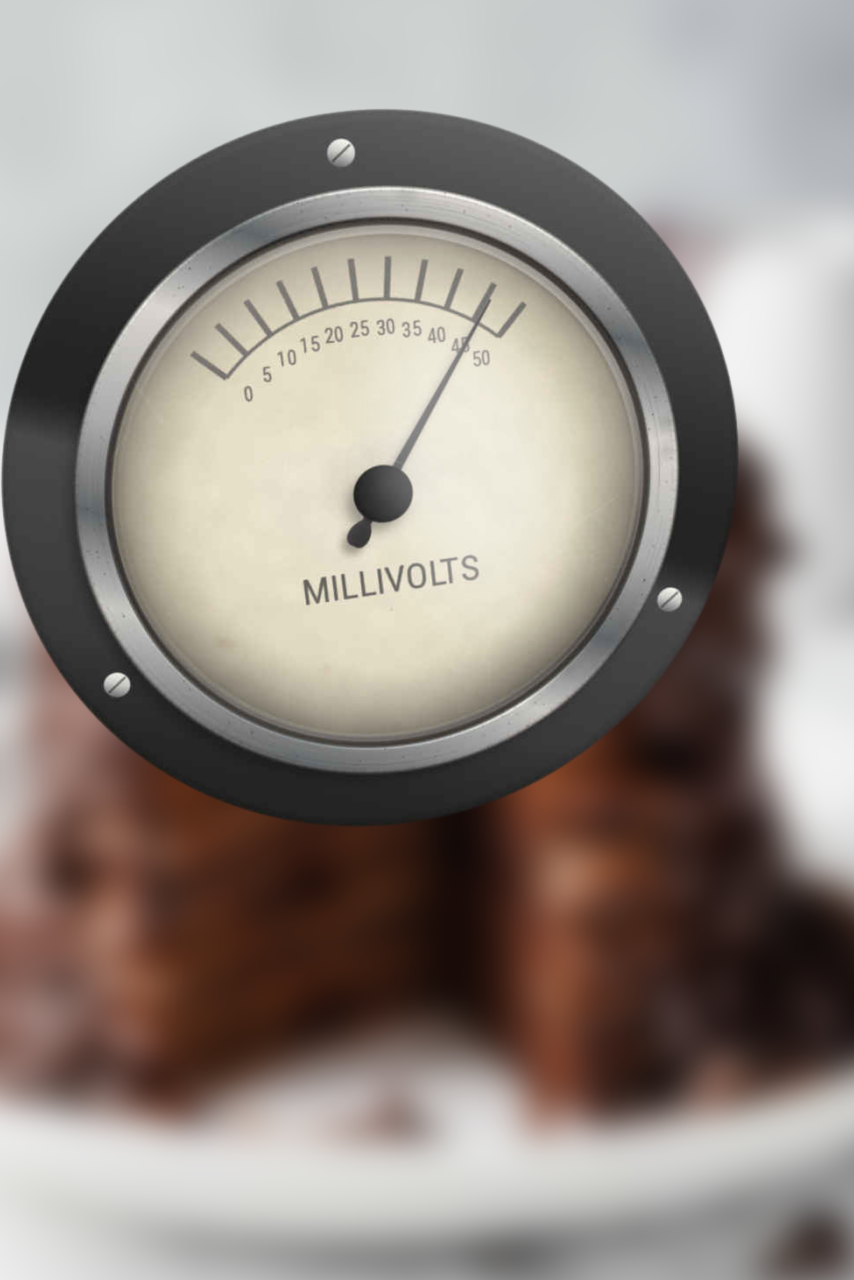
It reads value=45 unit=mV
